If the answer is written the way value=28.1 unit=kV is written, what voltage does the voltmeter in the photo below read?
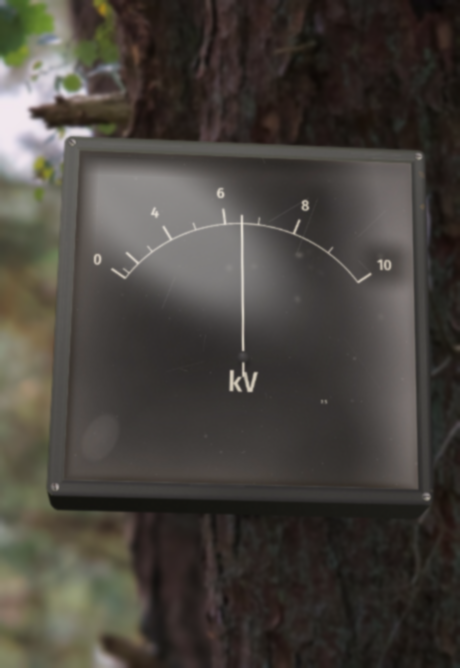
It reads value=6.5 unit=kV
